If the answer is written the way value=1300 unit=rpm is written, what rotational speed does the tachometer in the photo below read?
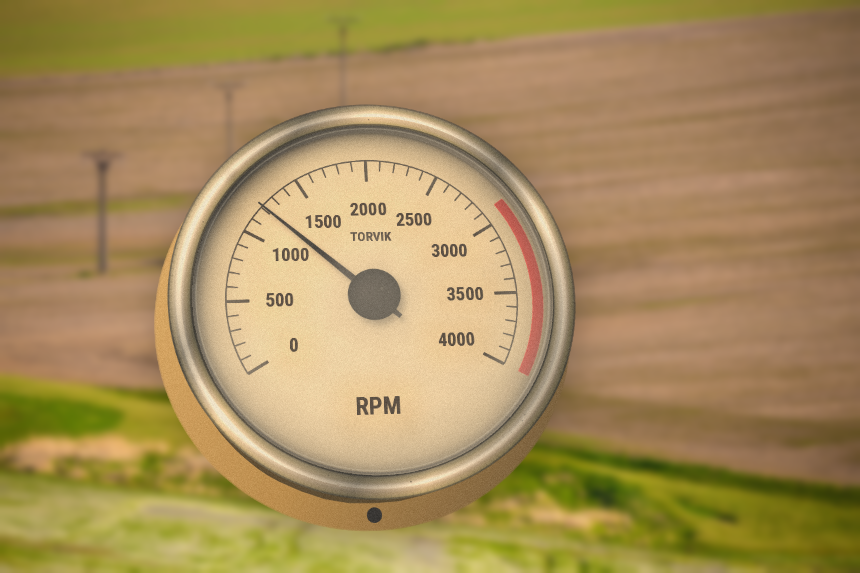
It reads value=1200 unit=rpm
